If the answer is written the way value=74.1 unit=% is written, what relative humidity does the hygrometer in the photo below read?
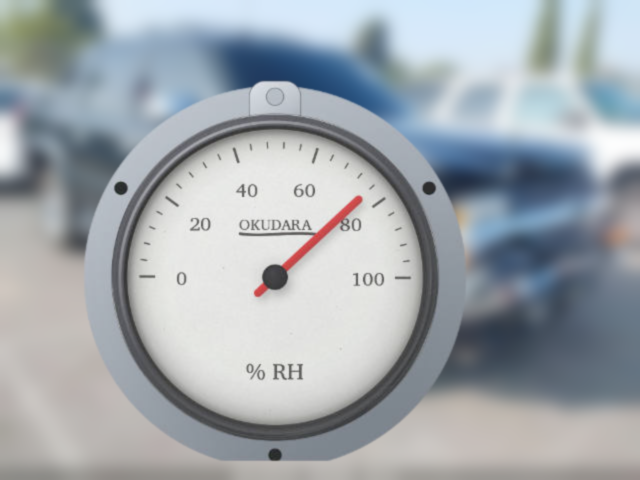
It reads value=76 unit=%
